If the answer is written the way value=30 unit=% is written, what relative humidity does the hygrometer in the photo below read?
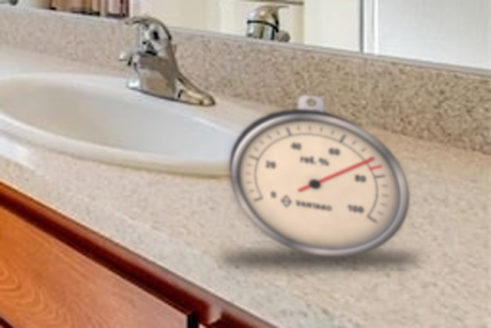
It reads value=72 unit=%
